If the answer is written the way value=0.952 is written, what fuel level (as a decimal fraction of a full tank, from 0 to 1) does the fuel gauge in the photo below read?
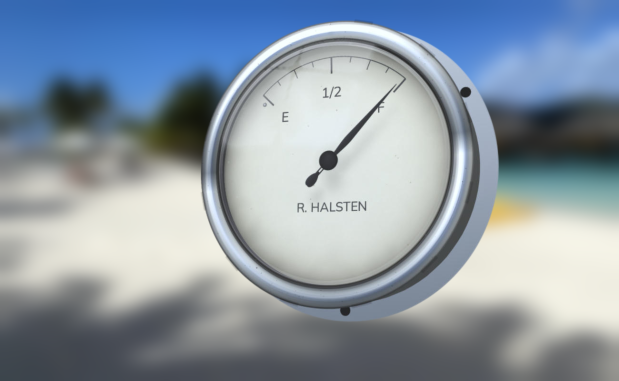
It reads value=1
